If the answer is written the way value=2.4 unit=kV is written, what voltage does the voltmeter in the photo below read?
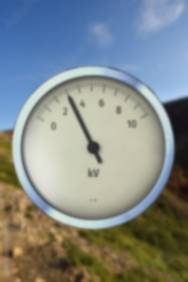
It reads value=3 unit=kV
